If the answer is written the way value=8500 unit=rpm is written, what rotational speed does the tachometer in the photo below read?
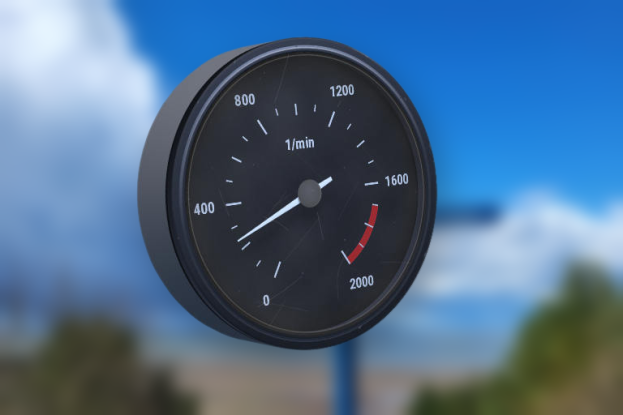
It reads value=250 unit=rpm
